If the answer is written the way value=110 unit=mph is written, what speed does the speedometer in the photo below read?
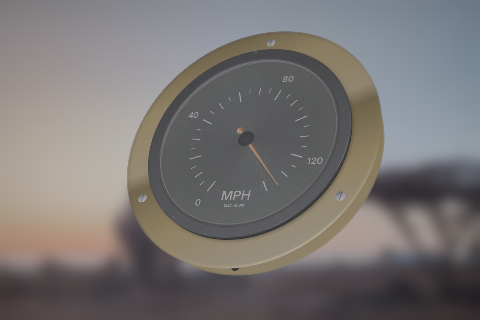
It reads value=135 unit=mph
